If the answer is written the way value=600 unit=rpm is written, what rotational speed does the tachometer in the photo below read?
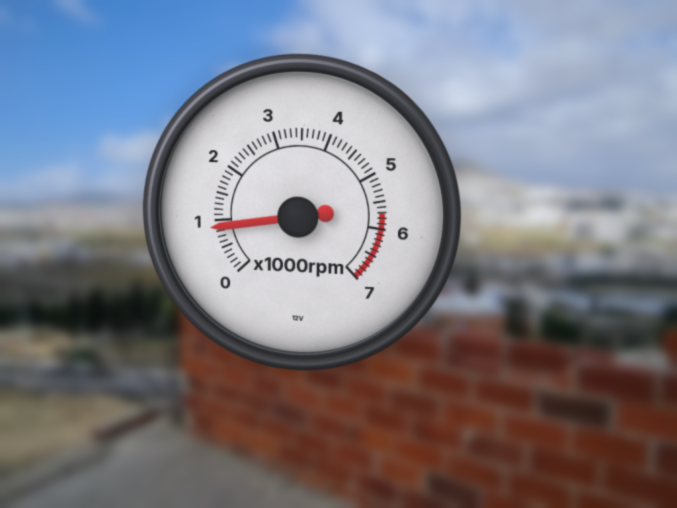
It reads value=900 unit=rpm
